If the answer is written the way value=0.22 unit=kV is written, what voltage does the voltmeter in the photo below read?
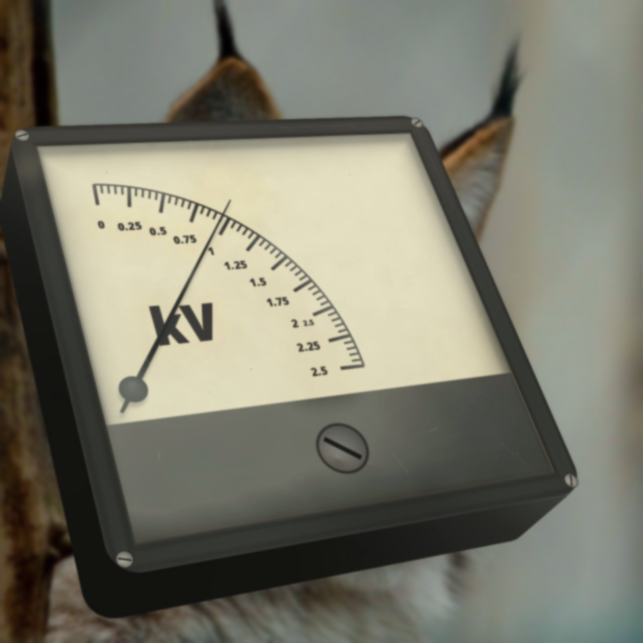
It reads value=0.95 unit=kV
